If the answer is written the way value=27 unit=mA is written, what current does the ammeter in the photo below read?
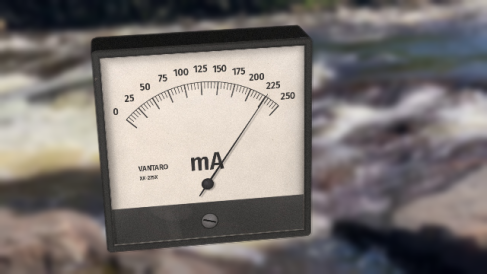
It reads value=225 unit=mA
